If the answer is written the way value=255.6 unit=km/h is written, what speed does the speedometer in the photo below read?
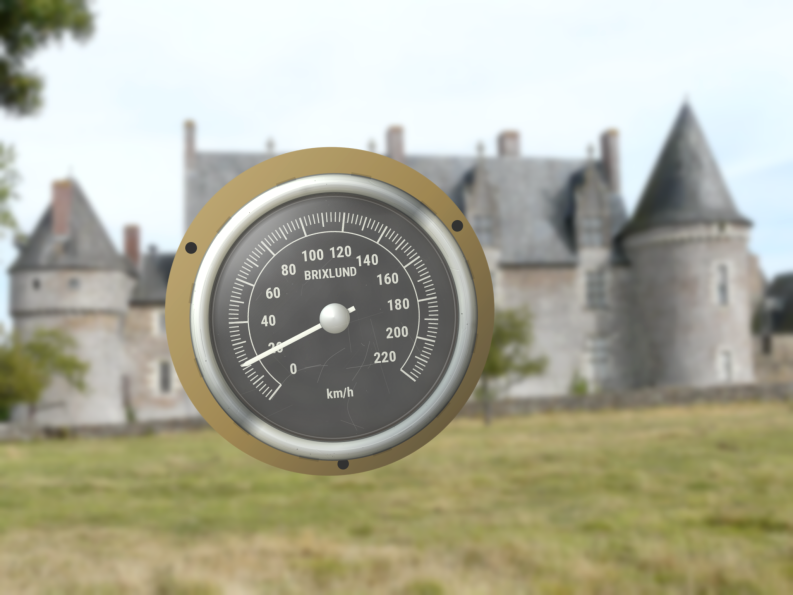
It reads value=20 unit=km/h
